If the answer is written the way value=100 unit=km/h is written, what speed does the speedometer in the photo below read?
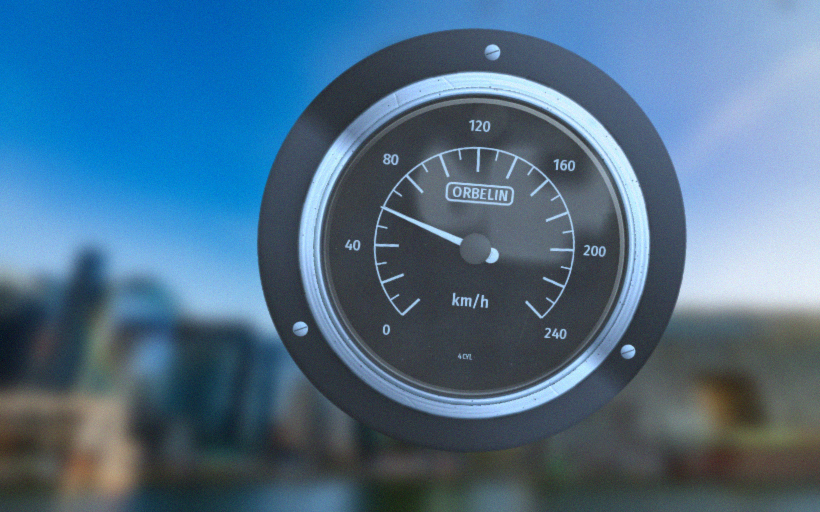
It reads value=60 unit=km/h
